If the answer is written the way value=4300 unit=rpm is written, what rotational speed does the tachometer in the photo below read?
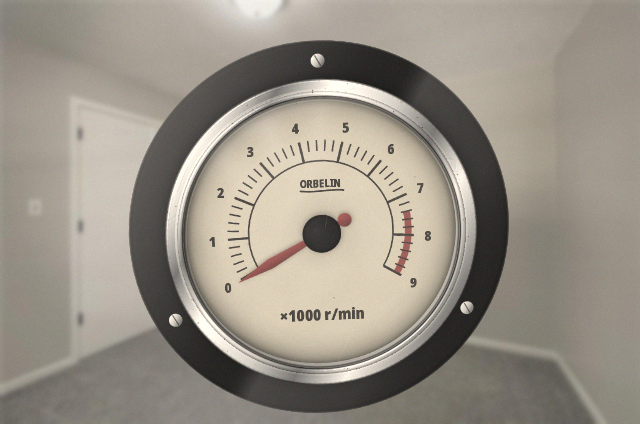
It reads value=0 unit=rpm
